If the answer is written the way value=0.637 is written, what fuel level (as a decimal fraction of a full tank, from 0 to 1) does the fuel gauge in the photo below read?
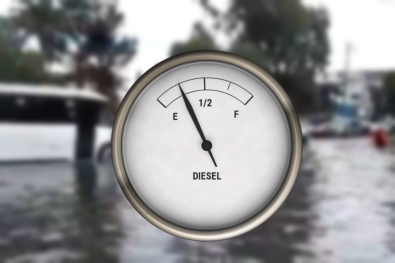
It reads value=0.25
